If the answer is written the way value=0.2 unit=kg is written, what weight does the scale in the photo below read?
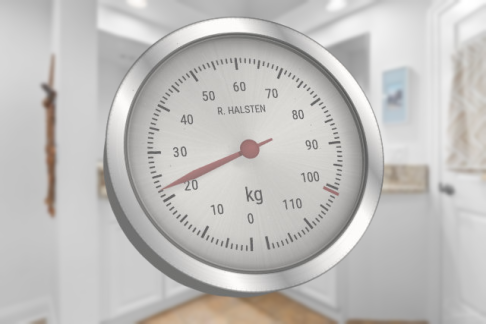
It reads value=22 unit=kg
